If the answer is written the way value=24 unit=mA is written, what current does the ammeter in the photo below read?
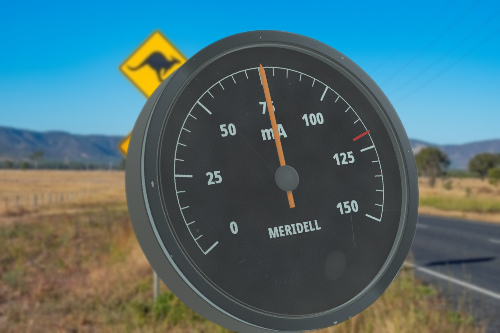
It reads value=75 unit=mA
